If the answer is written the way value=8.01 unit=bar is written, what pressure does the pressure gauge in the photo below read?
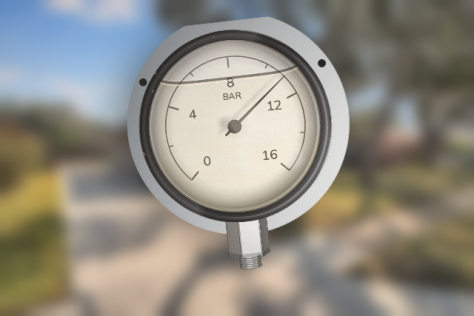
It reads value=11 unit=bar
